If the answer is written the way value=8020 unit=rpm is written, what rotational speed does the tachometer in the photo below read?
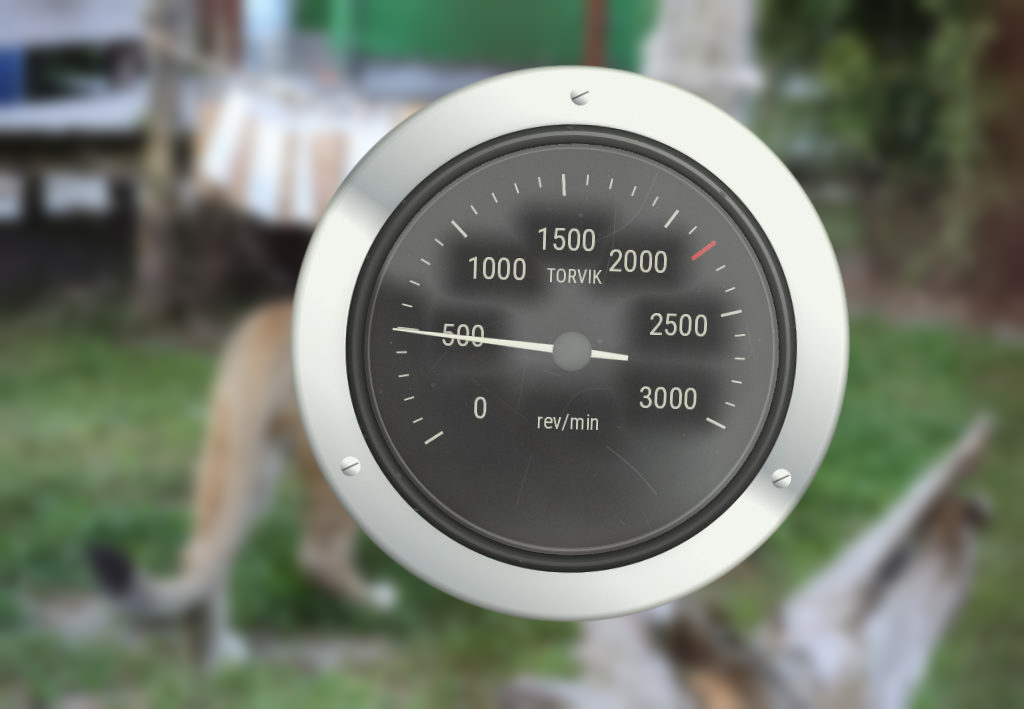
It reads value=500 unit=rpm
